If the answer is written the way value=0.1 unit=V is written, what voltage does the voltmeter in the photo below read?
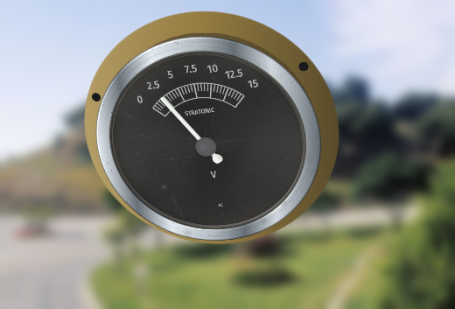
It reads value=2.5 unit=V
